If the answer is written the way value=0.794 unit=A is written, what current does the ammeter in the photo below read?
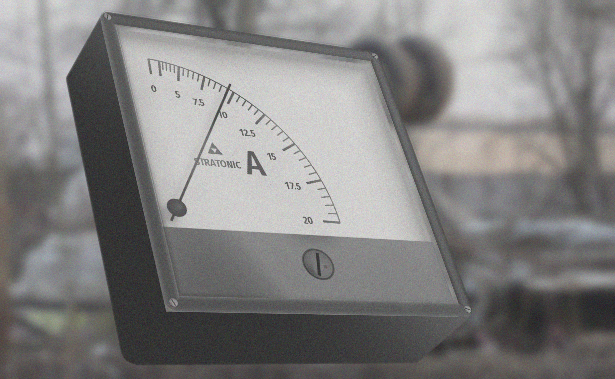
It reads value=9.5 unit=A
